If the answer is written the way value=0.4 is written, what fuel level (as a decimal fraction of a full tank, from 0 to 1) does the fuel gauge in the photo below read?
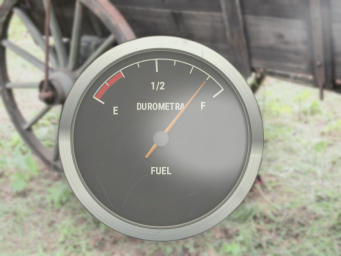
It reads value=0.875
